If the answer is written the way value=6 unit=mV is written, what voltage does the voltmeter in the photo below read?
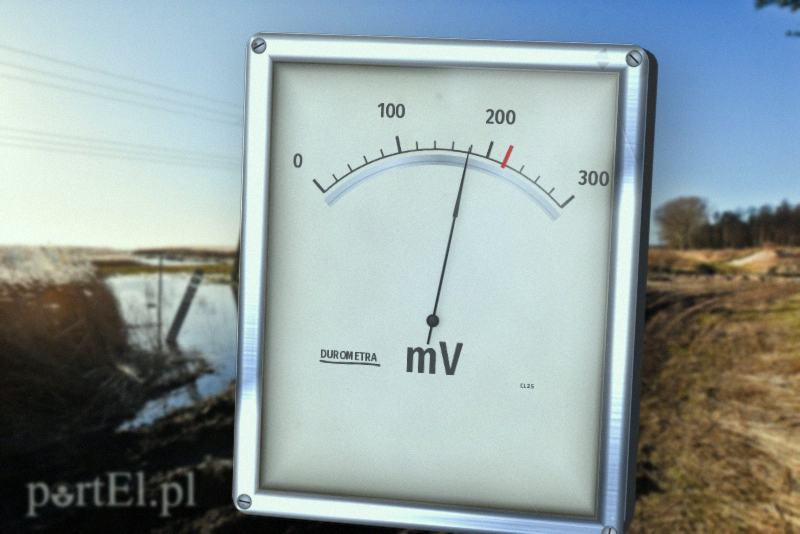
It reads value=180 unit=mV
